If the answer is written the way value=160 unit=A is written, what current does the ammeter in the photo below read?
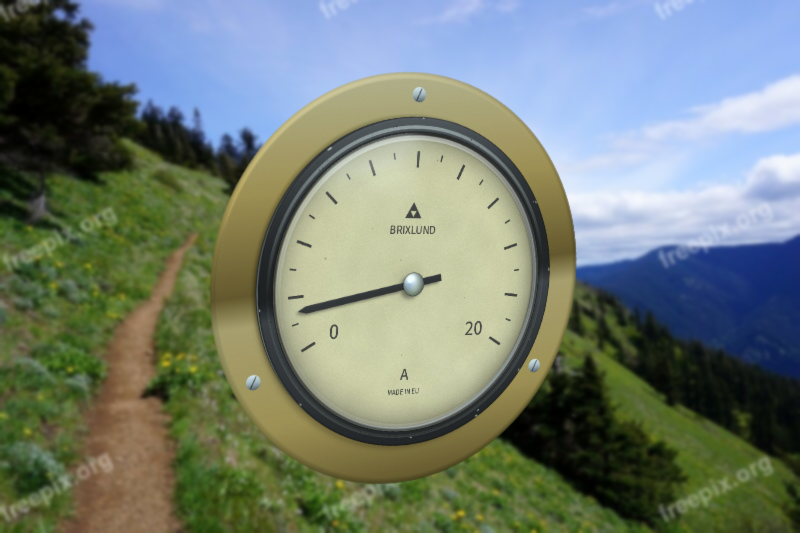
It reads value=1.5 unit=A
